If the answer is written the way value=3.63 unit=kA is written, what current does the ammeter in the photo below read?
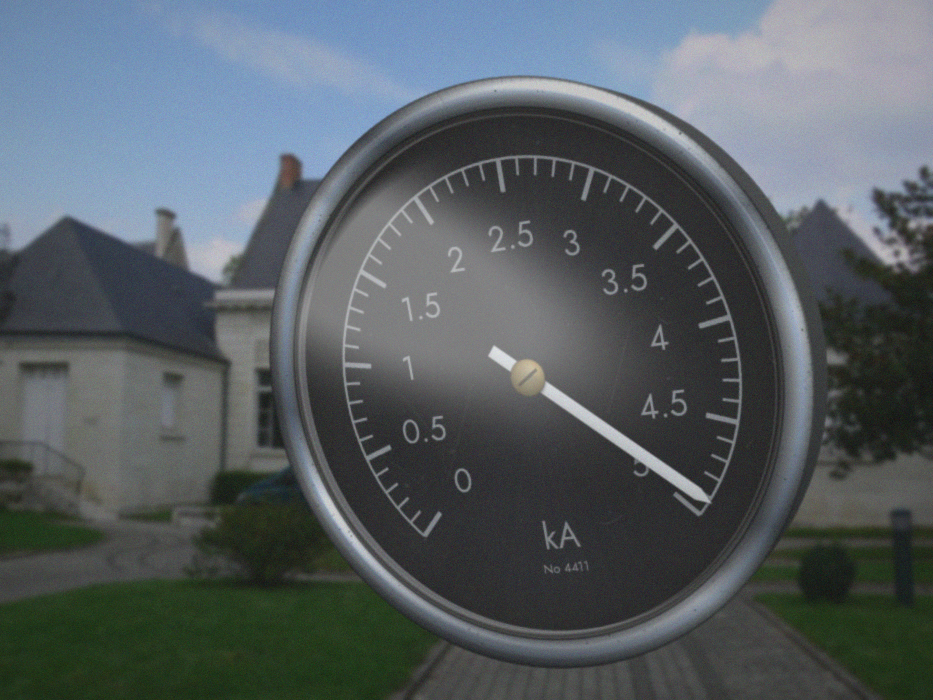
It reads value=4.9 unit=kA
